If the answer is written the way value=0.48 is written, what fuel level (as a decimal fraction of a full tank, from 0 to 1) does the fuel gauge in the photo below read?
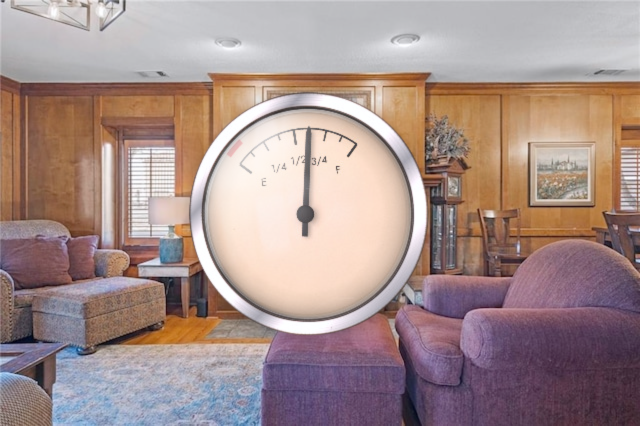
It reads value=0.625
